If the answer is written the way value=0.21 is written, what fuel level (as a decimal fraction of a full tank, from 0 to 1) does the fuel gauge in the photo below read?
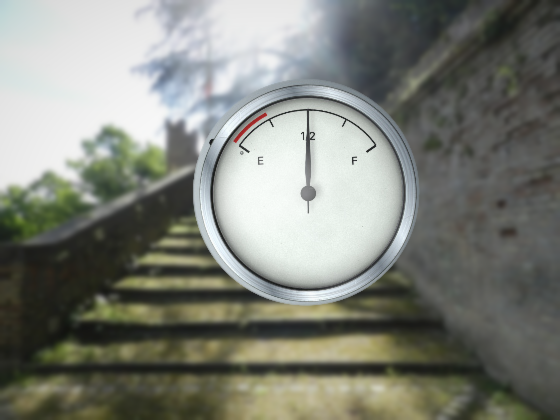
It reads value=0.5
